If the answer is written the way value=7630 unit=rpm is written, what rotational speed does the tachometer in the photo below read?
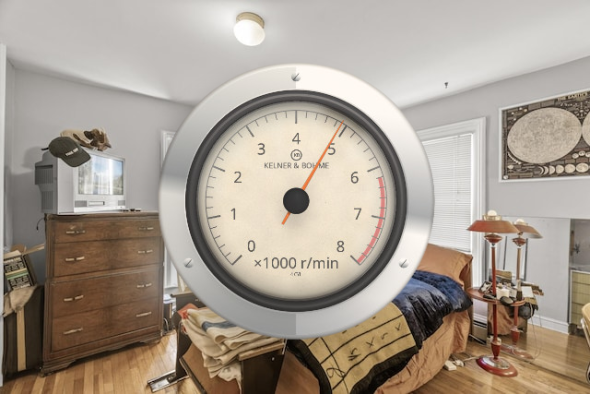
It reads value=4900 unit=rpm
